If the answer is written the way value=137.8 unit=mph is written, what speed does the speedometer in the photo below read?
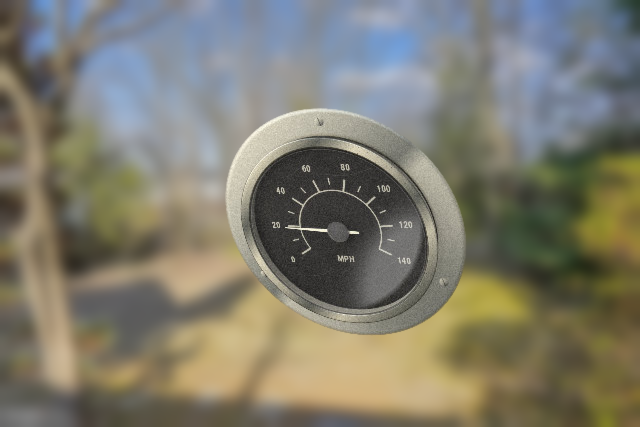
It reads value=20 unit=mph
